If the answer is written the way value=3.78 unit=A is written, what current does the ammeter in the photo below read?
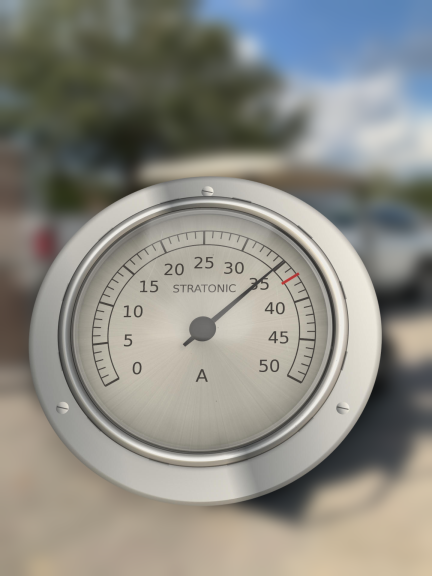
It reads value=35 unit=A
